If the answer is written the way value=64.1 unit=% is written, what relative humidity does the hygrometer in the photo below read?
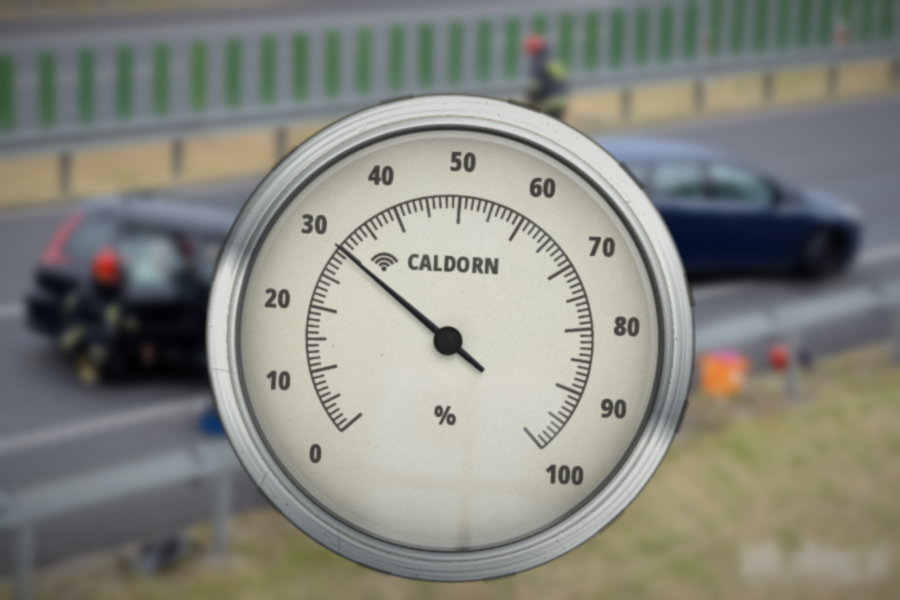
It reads value=30 unit=%
